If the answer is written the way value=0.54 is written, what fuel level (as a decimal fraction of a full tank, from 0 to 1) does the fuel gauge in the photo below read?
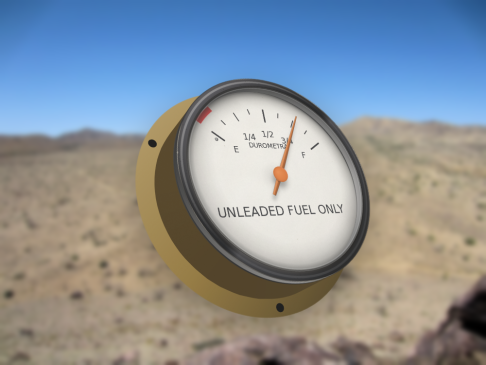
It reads value=0.75
